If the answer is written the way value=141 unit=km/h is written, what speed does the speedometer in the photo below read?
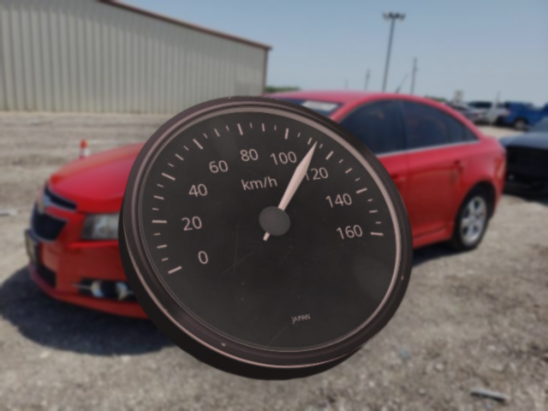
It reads value=112.5 unit=km/h
